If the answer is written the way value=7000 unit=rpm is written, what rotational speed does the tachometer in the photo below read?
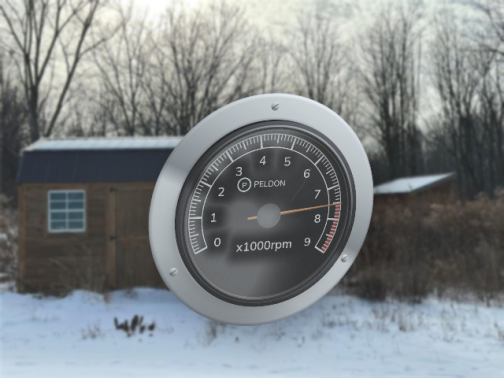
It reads value=7500 unit=rpm
